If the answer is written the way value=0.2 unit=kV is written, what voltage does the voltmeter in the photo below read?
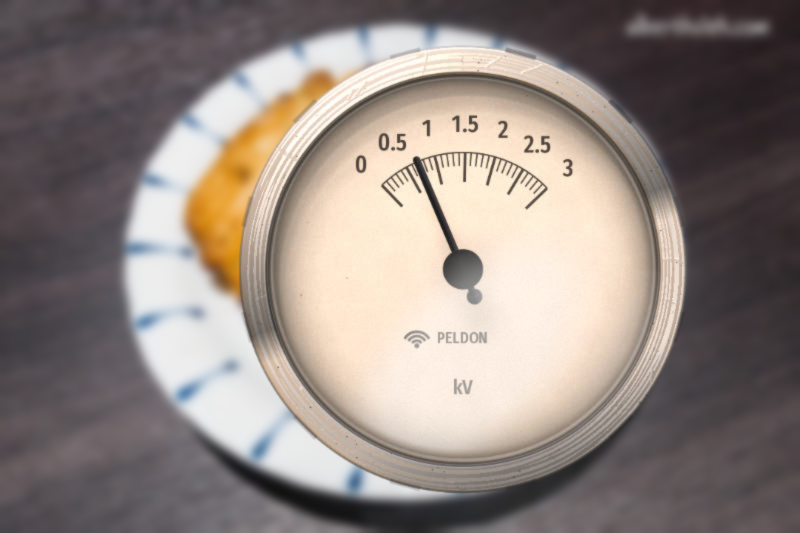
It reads value=0.7 unit=kV
